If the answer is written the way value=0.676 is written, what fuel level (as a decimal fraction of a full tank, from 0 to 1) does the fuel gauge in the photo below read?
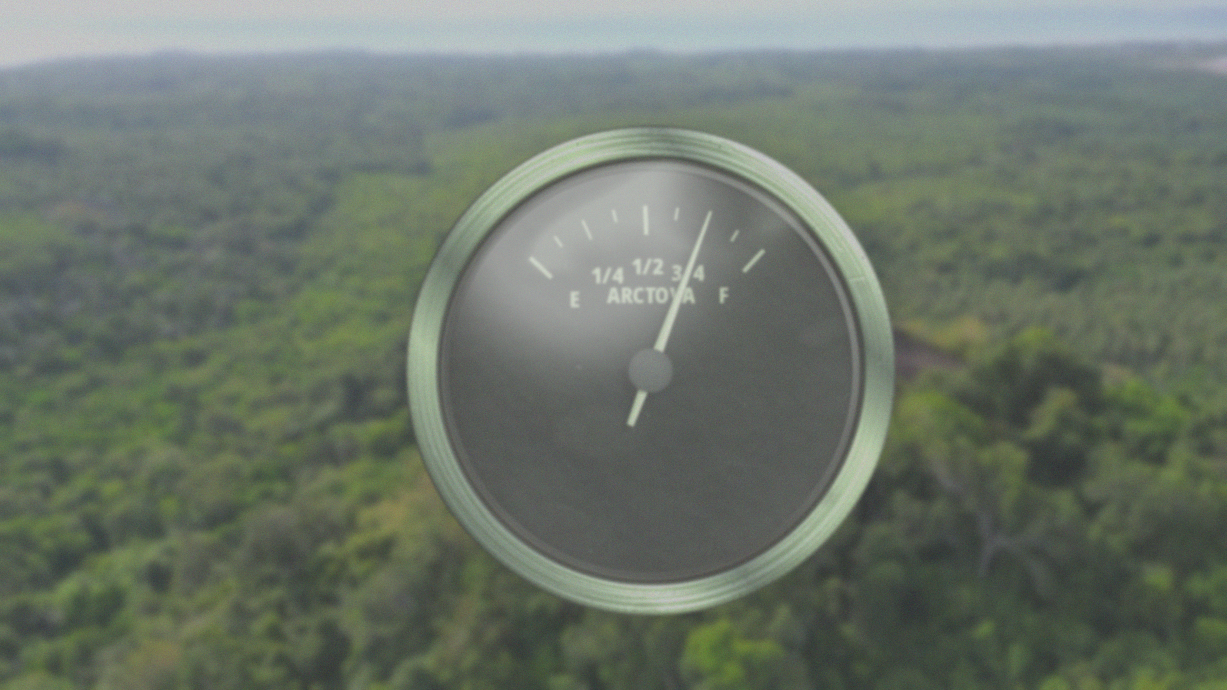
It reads value=0.75
